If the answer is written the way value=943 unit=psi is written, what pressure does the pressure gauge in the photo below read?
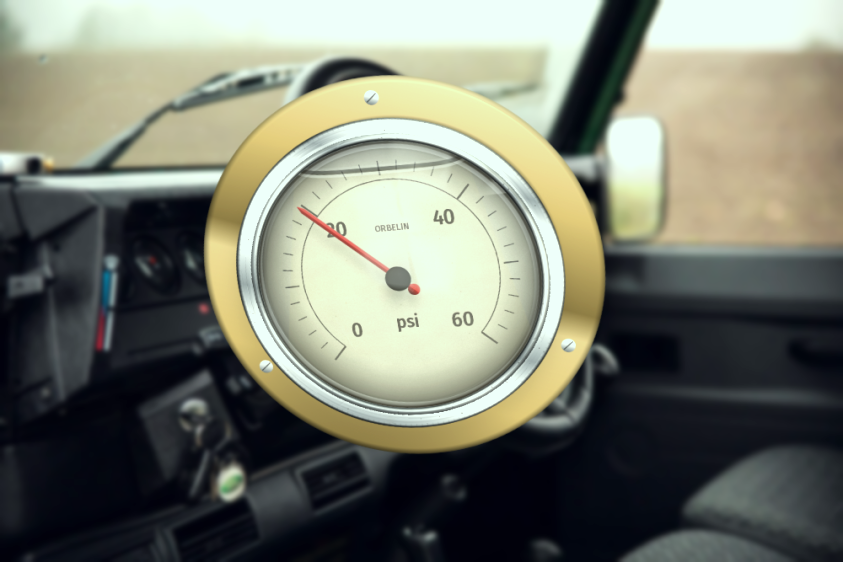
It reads value=20 unit=psi
